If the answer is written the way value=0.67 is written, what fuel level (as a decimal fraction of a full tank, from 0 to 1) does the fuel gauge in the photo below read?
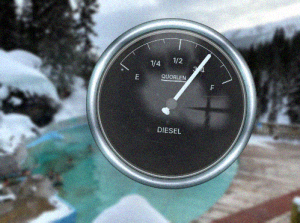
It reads value=0.75
